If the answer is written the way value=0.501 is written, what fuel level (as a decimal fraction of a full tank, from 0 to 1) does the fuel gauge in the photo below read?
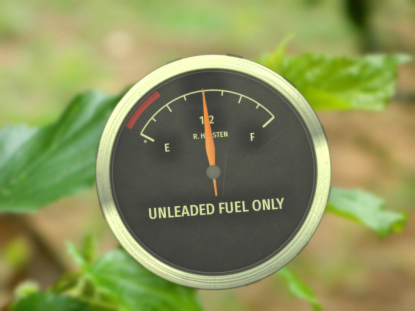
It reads value=0.5
